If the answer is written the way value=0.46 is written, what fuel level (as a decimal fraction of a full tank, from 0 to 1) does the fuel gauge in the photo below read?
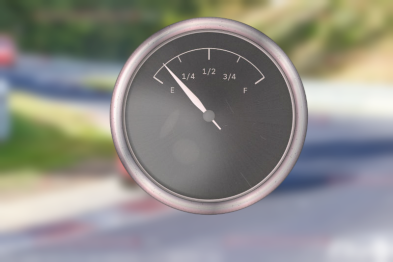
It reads value=0.125
